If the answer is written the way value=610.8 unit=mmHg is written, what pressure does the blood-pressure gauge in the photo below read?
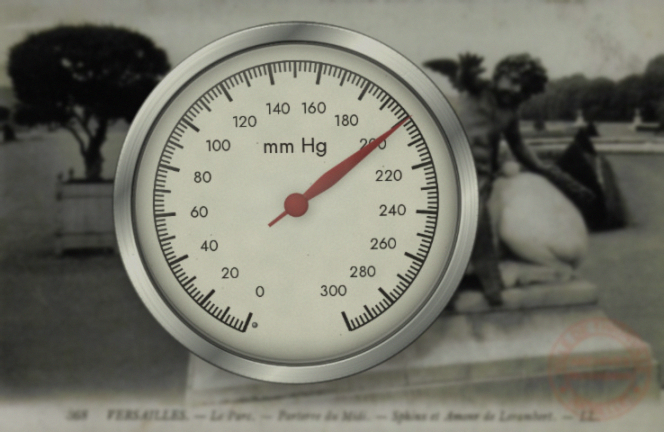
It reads value=200 unit=mmHg
